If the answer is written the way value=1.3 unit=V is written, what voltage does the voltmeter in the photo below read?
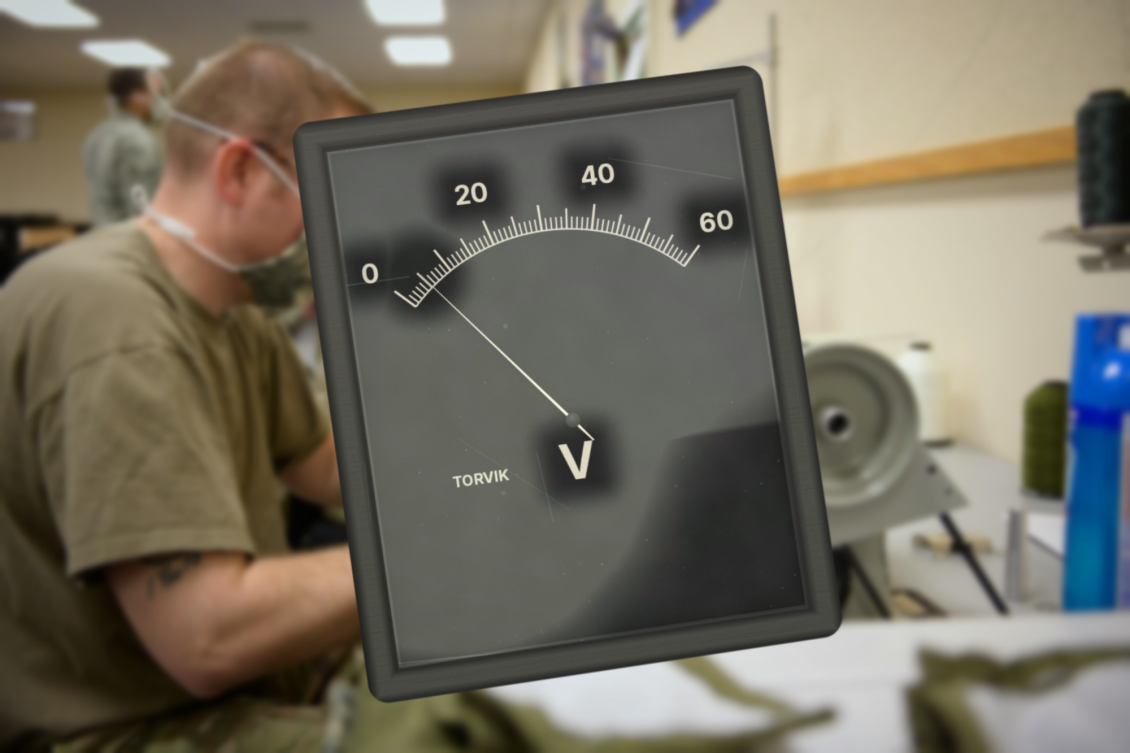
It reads value=5 unit=V
